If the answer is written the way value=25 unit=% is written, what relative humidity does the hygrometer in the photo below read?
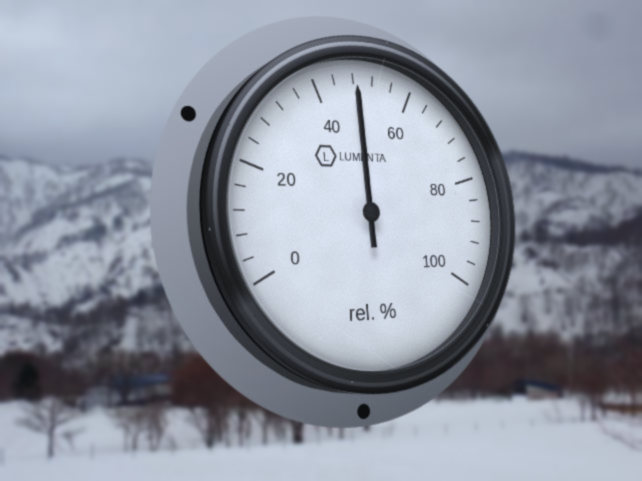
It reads value=48 unit=%
